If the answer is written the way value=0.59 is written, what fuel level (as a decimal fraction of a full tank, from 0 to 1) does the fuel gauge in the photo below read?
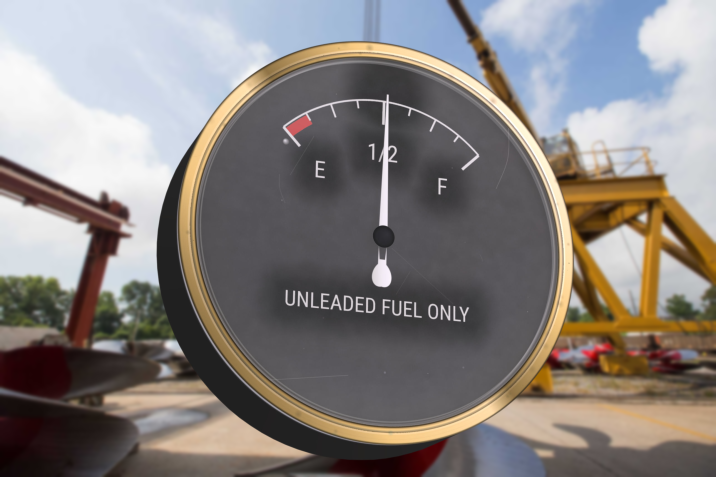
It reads value=0.5
